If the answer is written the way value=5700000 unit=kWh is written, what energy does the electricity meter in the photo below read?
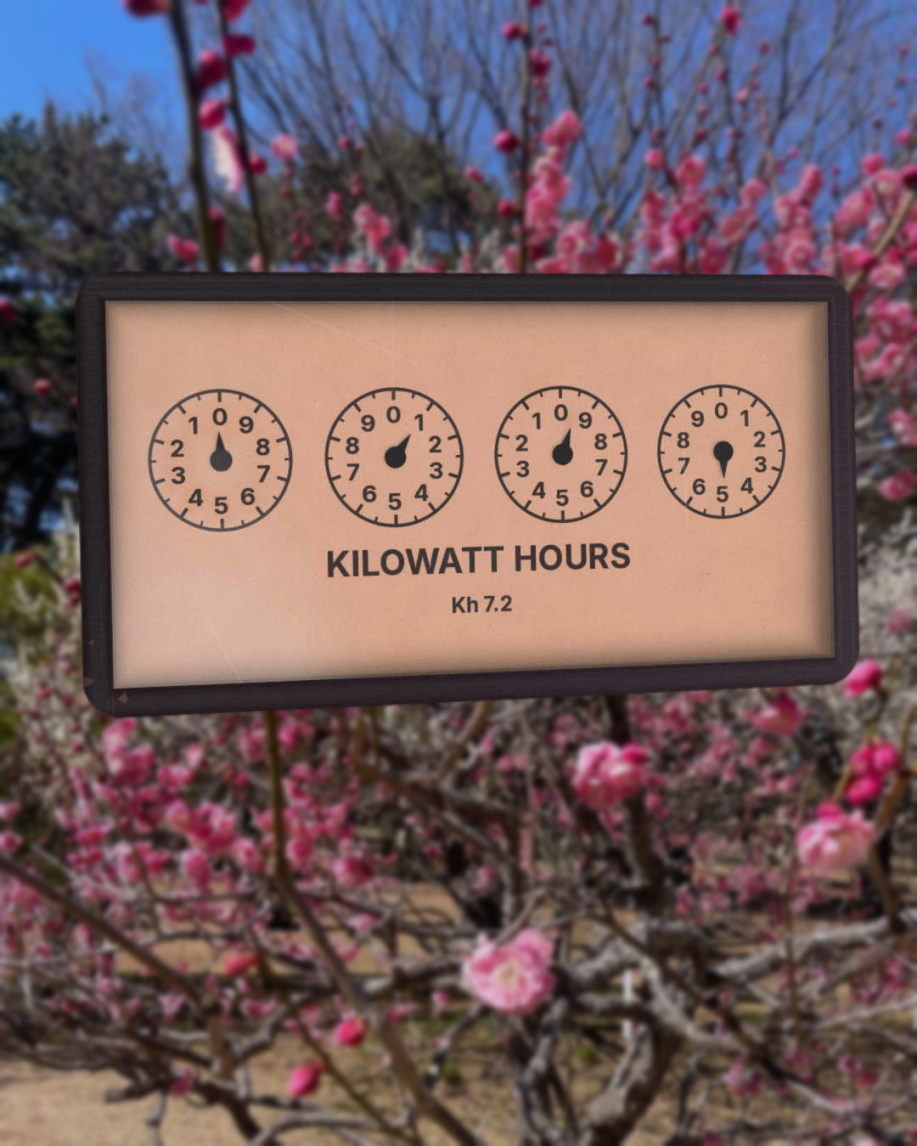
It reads value=95 unit=kWh
